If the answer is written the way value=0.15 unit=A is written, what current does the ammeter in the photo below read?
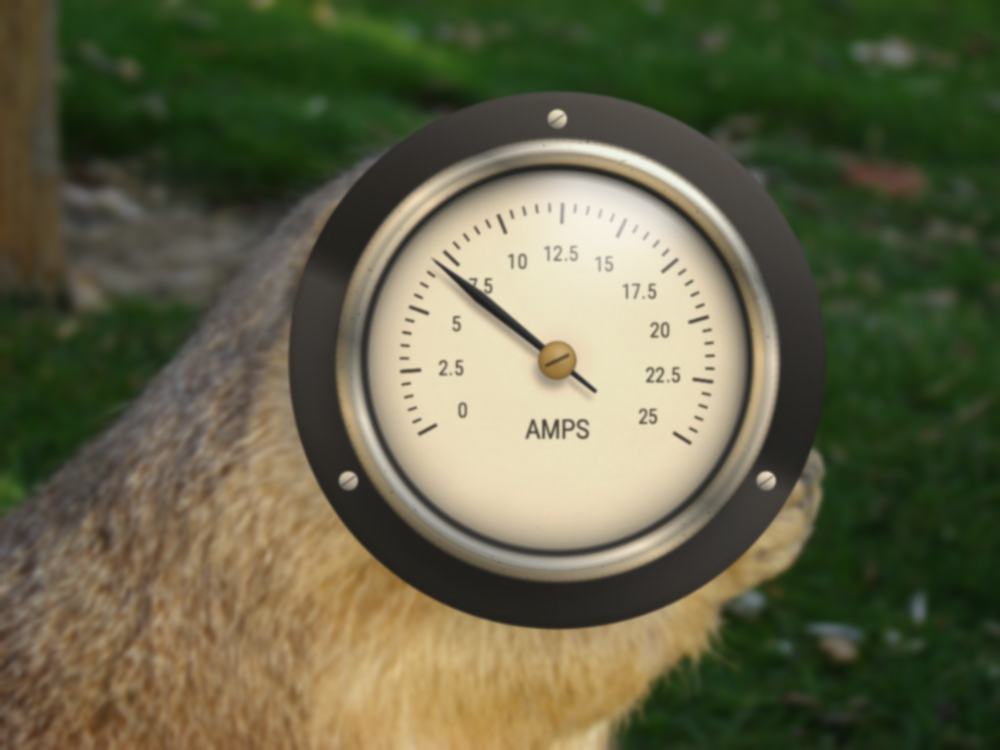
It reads value=7 unit=A
